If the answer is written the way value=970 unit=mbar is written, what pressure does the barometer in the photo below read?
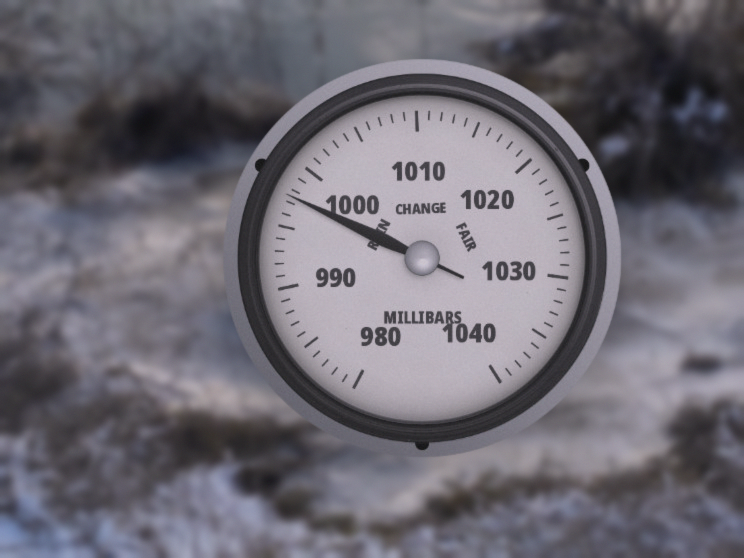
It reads value=997.5 unit=mbar
